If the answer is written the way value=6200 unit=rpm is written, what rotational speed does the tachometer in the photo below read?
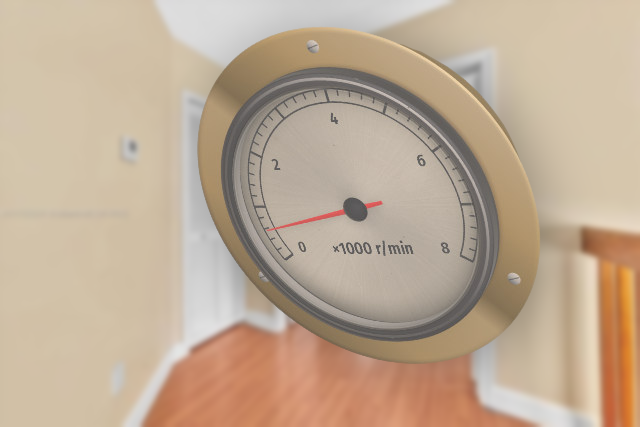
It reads value=600 unit=rpm
